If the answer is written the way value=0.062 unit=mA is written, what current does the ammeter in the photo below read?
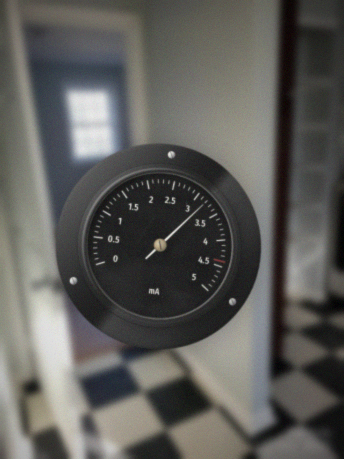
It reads value=3.2 unit=mA
